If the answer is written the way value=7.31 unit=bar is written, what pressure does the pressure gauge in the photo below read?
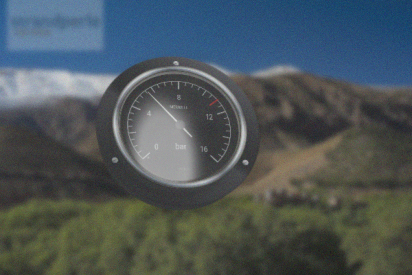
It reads value=5.5 unit=bar
